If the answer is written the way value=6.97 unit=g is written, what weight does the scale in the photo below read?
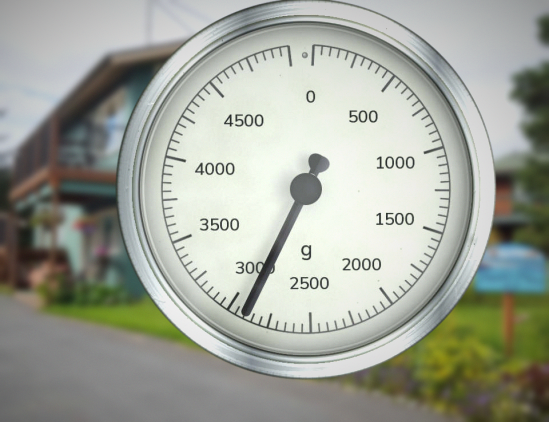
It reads value=2900 unit=g
